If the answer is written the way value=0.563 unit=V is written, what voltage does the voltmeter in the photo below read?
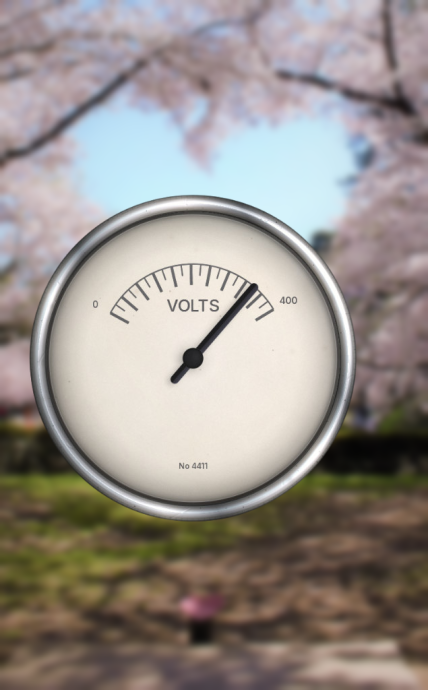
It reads value=340 unit=V
